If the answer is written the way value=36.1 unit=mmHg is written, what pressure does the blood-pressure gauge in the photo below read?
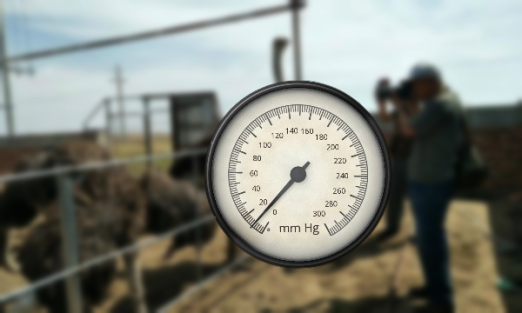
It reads value=10 unit=mmHg
